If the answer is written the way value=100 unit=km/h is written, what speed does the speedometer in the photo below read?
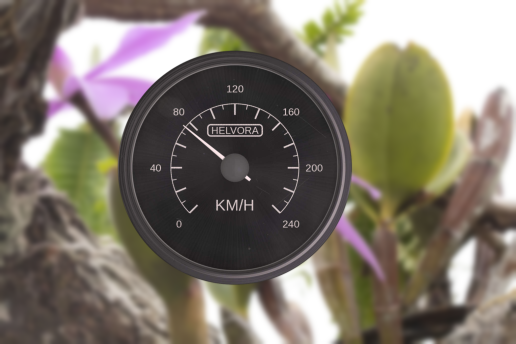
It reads value=75 unit=km/h
